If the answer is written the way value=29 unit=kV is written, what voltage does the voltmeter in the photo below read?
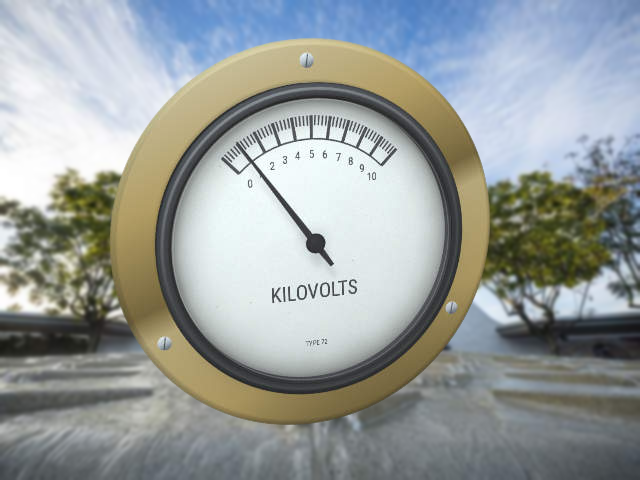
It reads value=1 unit=kV
